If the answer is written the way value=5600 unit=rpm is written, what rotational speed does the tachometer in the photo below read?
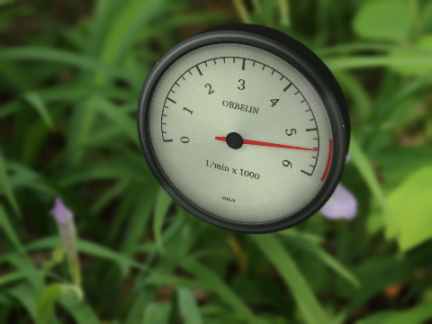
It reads value=5400 unit=rpm
